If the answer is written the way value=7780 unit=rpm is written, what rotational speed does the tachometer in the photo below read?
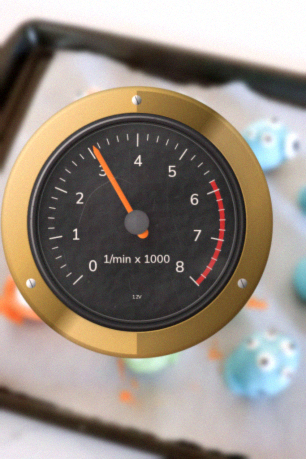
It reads value=3100 unit=rpm
